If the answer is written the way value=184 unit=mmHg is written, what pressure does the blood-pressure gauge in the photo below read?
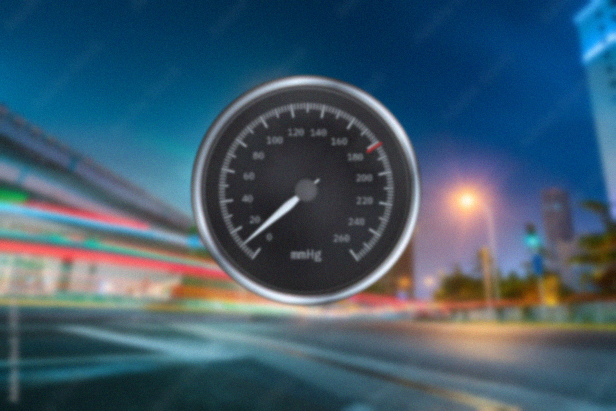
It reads value=10 unit=mmHg
